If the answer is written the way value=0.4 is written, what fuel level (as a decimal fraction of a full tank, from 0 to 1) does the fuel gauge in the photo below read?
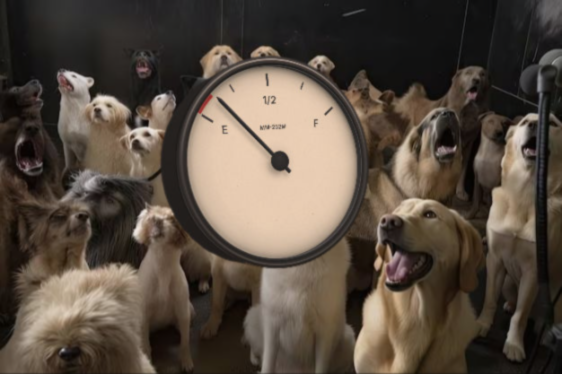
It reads value=0.125
